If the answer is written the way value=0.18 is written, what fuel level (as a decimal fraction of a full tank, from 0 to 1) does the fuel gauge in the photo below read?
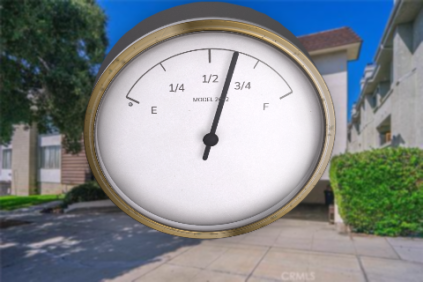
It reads value=0.625
